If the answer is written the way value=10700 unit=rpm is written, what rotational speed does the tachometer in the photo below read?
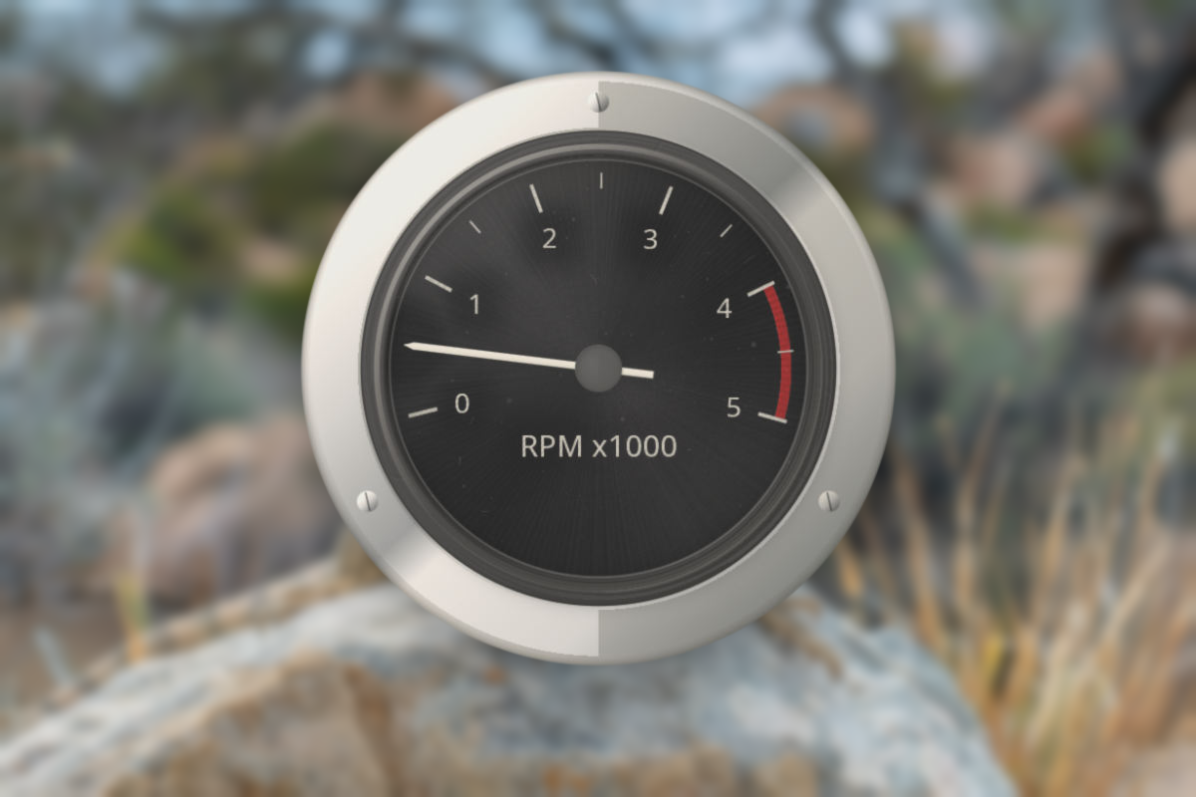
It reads value=500 unit=rpm
